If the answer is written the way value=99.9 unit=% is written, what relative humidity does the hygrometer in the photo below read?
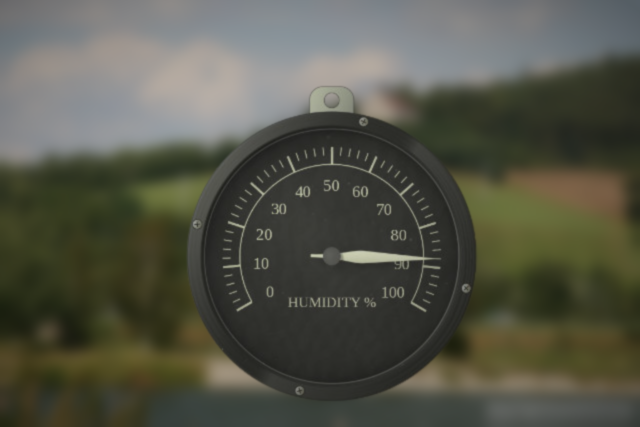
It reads value=88 unit=%
